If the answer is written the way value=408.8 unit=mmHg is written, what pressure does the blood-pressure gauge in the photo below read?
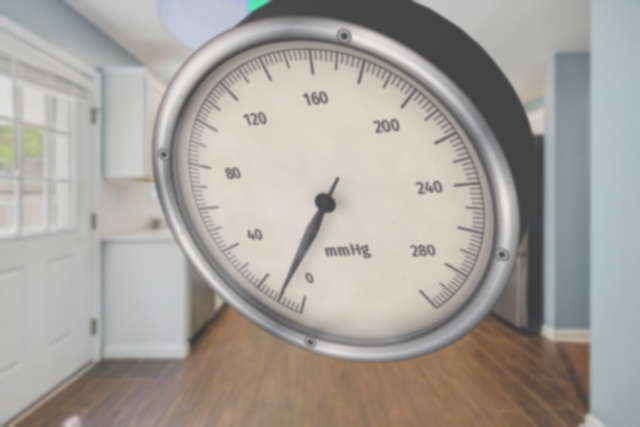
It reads value=10 unit=mmHg
